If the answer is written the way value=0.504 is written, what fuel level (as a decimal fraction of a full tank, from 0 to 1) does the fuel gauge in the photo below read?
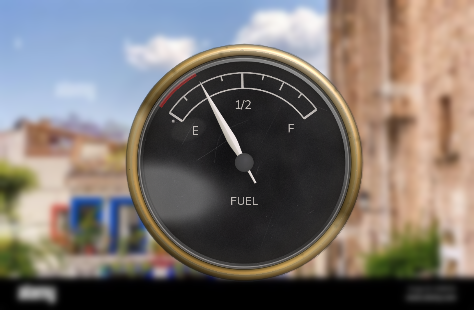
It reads value=0.25
